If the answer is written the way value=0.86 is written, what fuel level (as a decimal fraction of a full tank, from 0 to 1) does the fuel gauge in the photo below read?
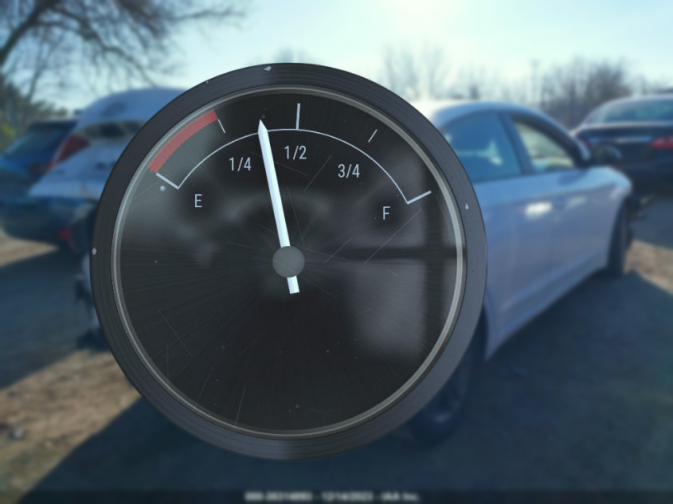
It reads value=0.375
